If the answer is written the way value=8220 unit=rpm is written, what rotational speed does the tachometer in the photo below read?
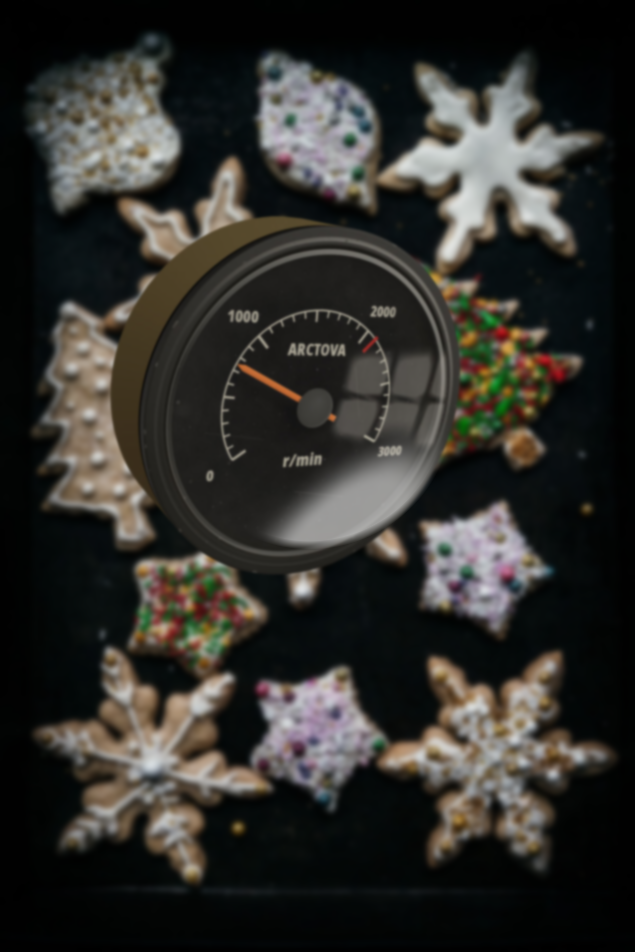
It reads value=750 unit=rpm
